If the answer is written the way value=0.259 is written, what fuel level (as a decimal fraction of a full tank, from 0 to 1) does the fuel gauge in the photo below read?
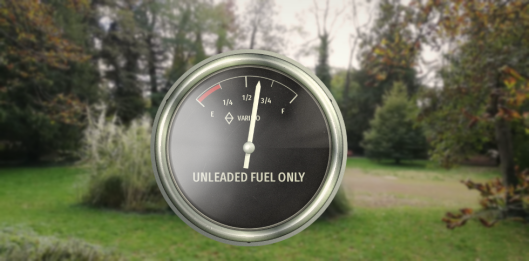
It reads value=0.625
